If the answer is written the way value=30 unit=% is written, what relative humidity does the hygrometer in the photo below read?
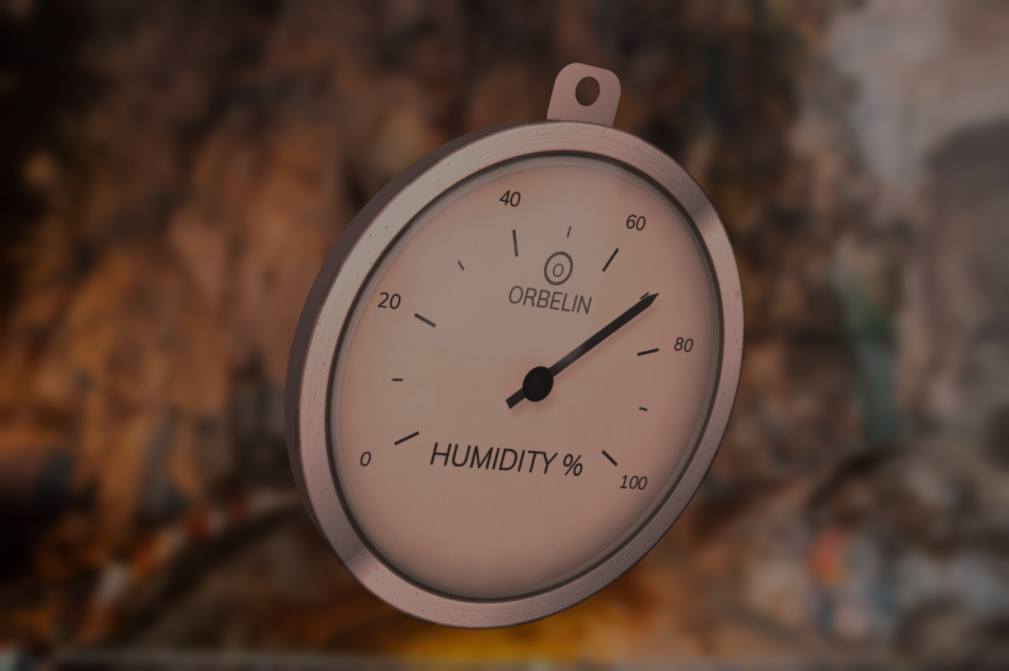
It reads value=70 unit=%
